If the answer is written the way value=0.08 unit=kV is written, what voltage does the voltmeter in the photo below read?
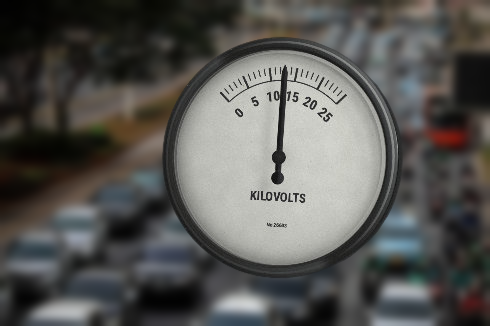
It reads value=13 unit=kV
